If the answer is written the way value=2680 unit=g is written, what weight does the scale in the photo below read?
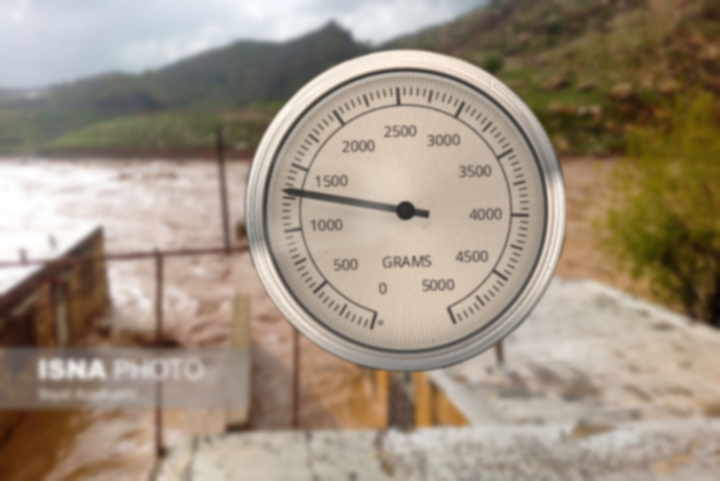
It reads value=1300 unit=g
